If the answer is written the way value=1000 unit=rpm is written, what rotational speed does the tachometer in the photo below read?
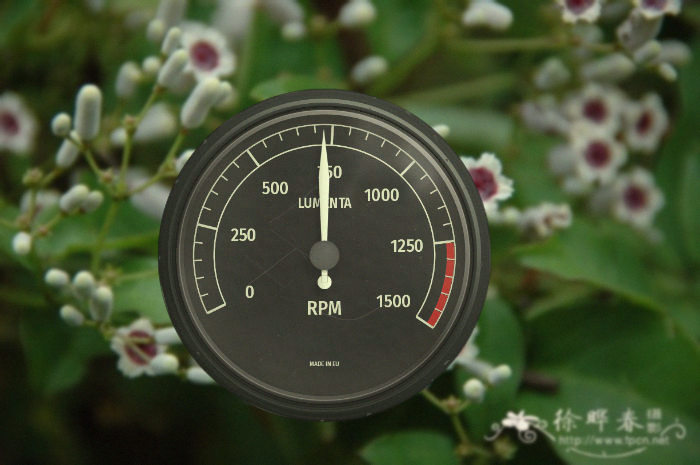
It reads value=725 unit=rpm
